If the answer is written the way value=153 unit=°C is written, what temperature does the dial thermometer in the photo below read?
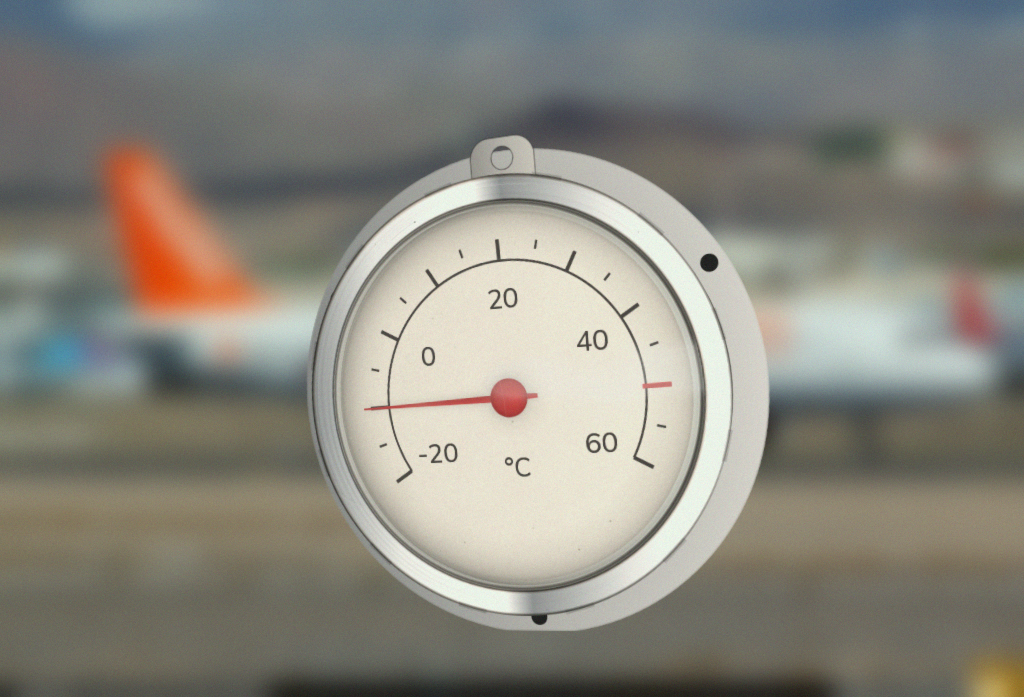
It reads value=-10 unit=°C
